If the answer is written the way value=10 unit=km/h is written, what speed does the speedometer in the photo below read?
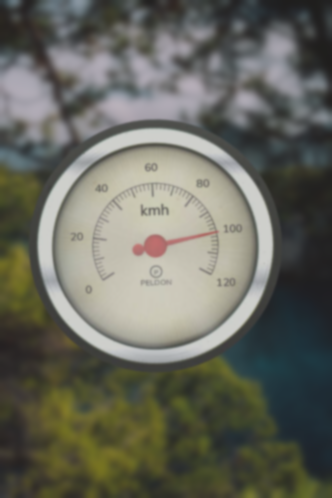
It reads value=100 unit=km/h
